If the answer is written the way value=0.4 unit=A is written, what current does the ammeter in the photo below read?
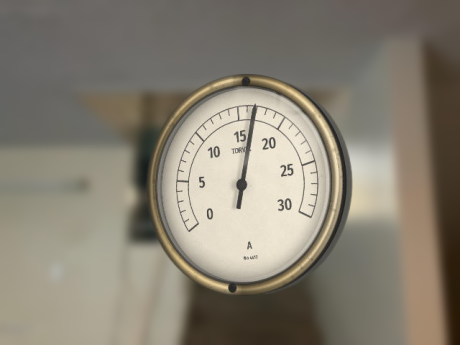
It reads value=17 unit=A
